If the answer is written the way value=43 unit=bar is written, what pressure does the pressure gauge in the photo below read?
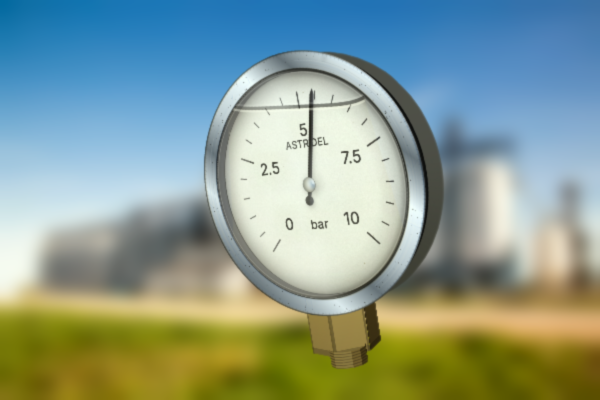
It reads value=5.5 unit=bar
